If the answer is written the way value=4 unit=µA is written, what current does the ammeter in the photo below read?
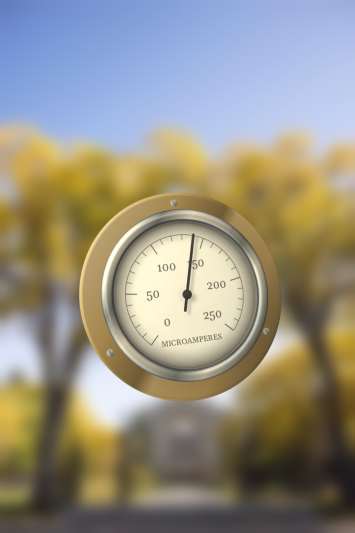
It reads value=140 unit=µA
